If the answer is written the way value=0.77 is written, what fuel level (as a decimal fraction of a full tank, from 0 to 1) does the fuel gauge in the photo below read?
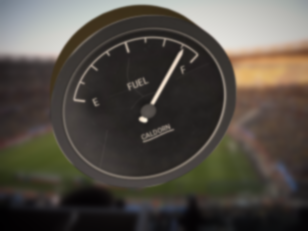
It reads value=0.875
